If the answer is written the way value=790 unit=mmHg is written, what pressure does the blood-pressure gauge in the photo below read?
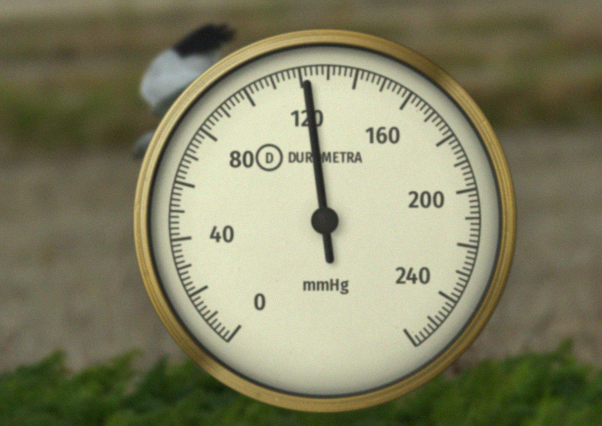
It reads value=122 unit=mmHg
